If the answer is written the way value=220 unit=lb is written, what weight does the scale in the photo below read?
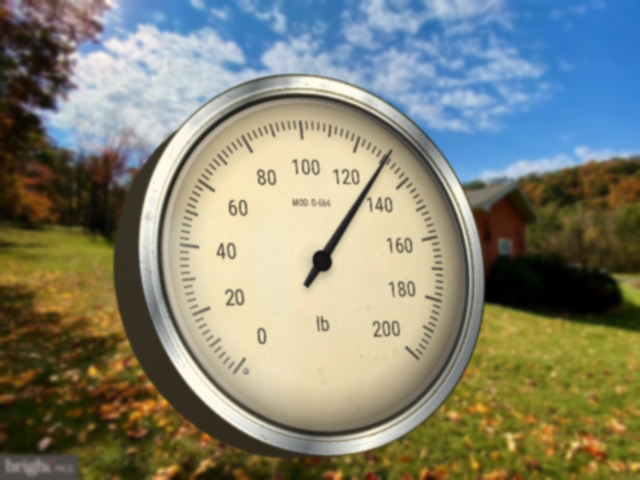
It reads value=130 unit=lb
